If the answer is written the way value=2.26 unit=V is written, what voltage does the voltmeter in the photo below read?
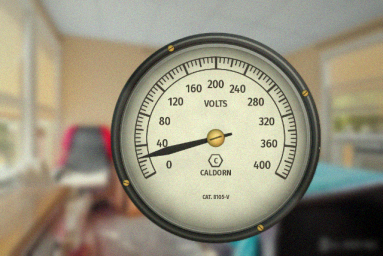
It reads value=25 unit=V
